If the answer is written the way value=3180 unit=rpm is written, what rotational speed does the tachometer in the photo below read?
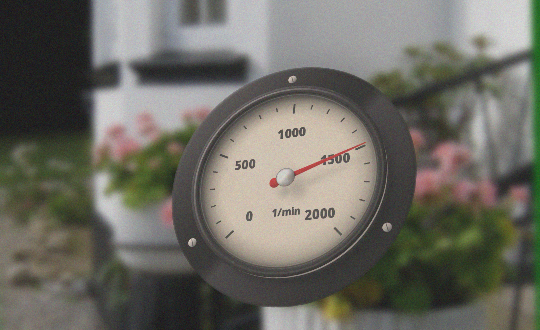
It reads value=1500 unit=rpm
